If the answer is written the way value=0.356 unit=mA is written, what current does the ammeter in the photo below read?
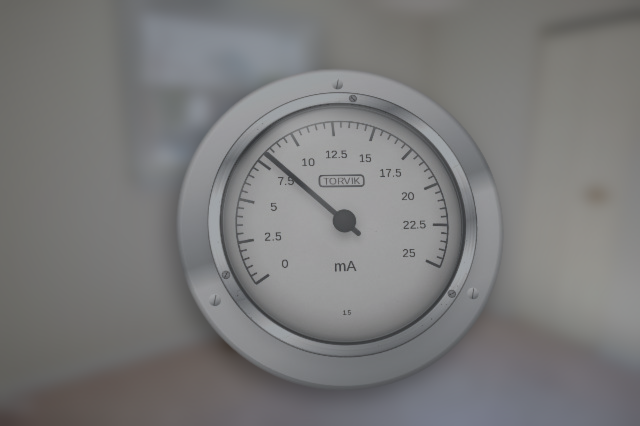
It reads value=8 unit=mA
